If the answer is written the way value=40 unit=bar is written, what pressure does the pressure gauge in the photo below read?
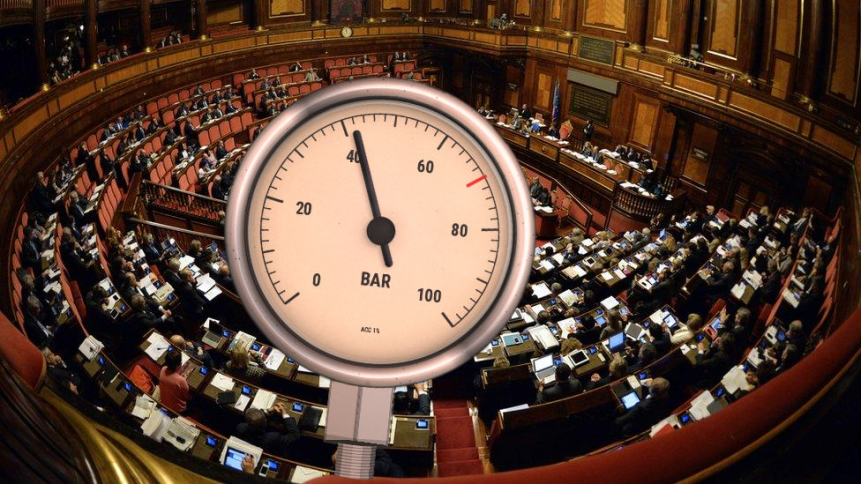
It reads value=42 unit=bar
